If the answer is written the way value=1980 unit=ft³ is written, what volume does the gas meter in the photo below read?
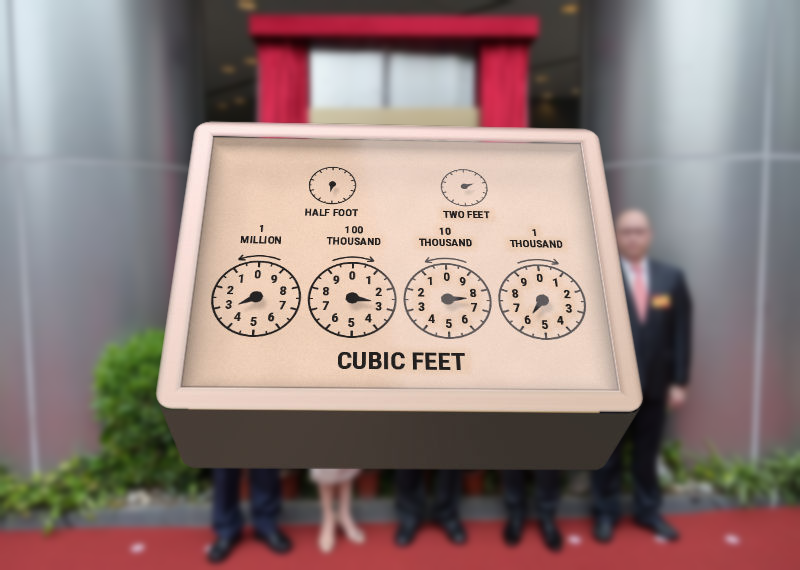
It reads value=327600 unit=ft³
